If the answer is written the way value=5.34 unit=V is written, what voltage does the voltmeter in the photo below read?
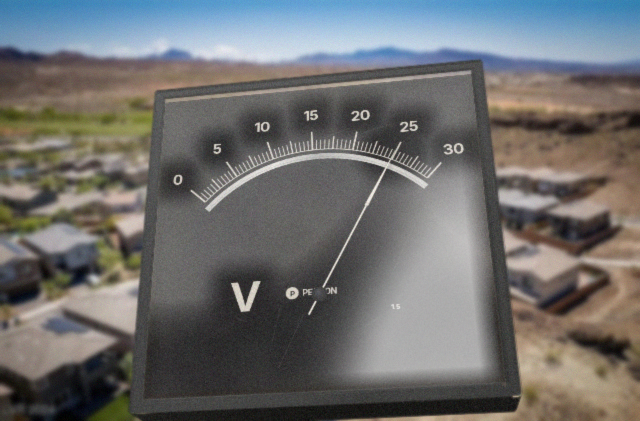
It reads value=25 unit=V
